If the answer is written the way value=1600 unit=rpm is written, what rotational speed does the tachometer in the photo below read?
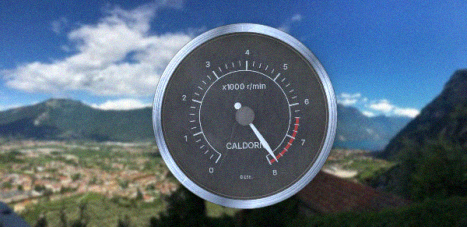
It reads value=7800 unit=rpm
